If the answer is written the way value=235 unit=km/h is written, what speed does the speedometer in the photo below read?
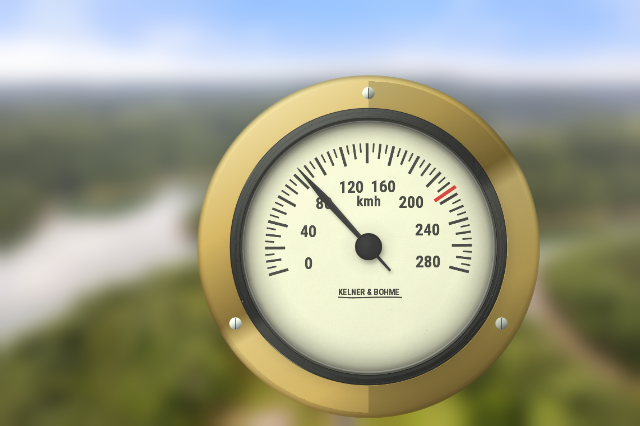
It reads value=85 unit=km/h
